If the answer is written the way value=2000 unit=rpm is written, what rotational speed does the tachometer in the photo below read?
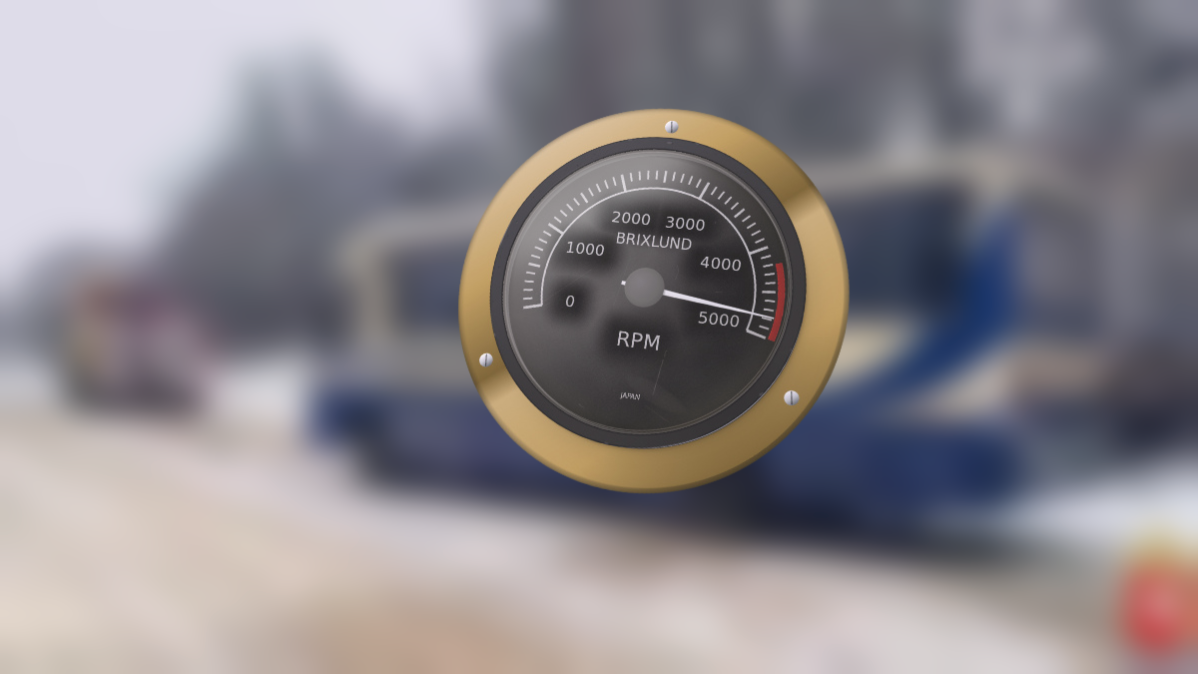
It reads value=4800 unit=rpm
